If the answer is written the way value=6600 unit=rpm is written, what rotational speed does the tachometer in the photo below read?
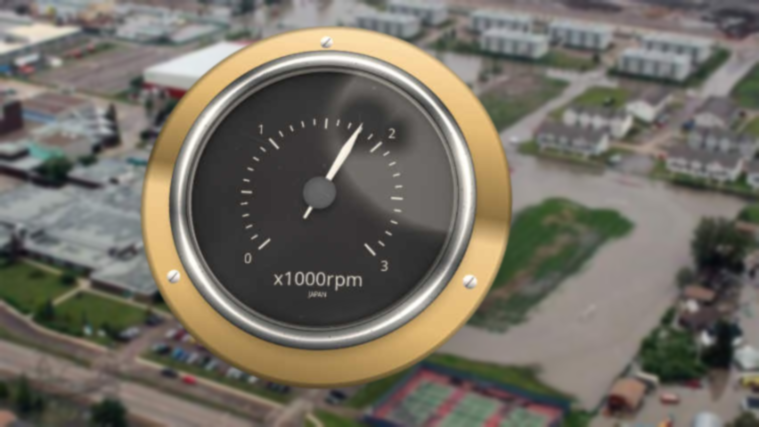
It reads value=1800 unit=rpm
